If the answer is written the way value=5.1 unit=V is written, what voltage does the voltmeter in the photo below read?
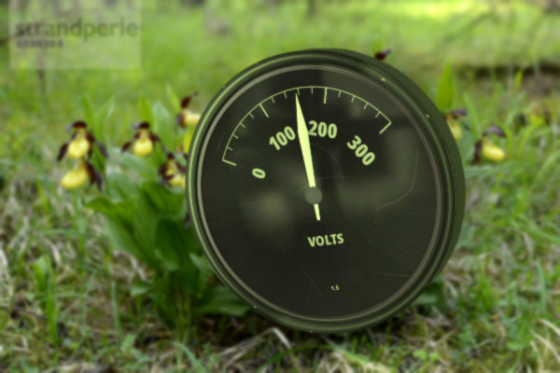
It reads value=160 unit=V
